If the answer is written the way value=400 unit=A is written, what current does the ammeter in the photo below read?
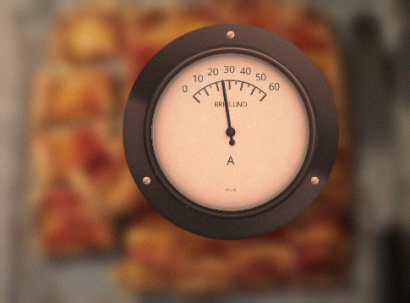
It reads value=25 unit=A
